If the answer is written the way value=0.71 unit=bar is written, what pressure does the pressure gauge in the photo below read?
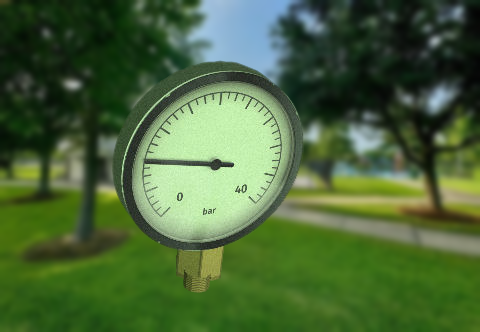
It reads value=8 unit=bar
